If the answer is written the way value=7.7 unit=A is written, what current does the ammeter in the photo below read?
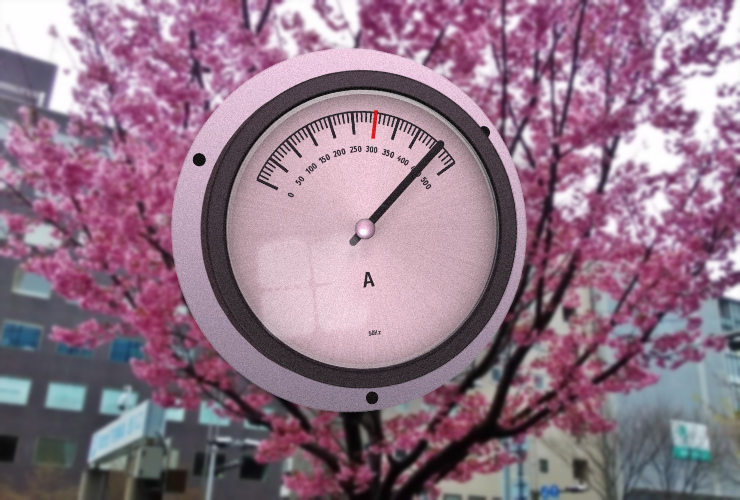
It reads value=450 unit=A
